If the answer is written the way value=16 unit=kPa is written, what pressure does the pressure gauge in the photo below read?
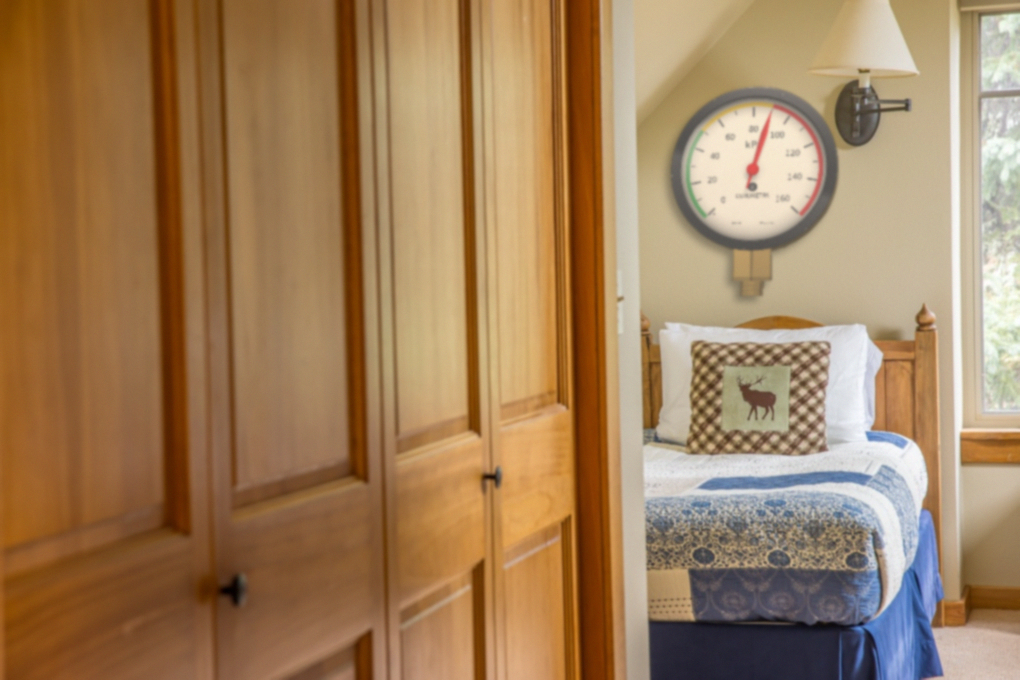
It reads value=90 unit=kPa
